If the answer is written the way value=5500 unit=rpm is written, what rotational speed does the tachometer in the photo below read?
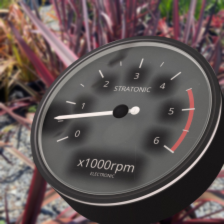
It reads value=500 unit=rpm
